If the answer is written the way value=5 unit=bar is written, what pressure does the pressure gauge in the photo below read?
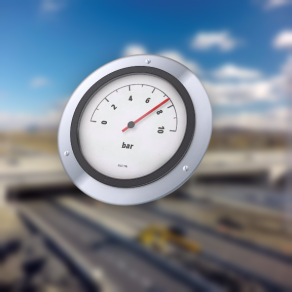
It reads value=7.5 unit=bar
